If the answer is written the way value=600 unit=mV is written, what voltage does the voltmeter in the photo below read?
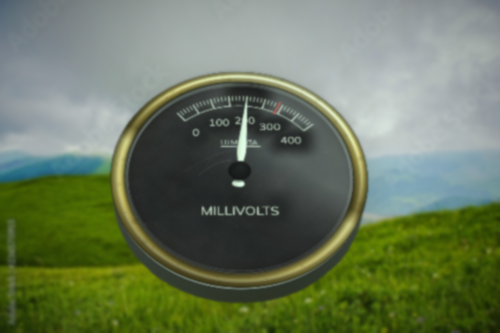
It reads value=200 unit=mV
